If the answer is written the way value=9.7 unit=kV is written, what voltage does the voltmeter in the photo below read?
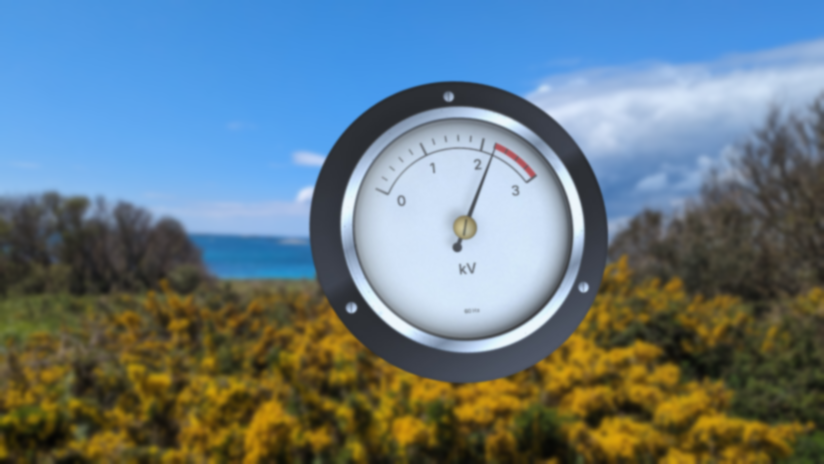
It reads value=2.2 unit=kV
